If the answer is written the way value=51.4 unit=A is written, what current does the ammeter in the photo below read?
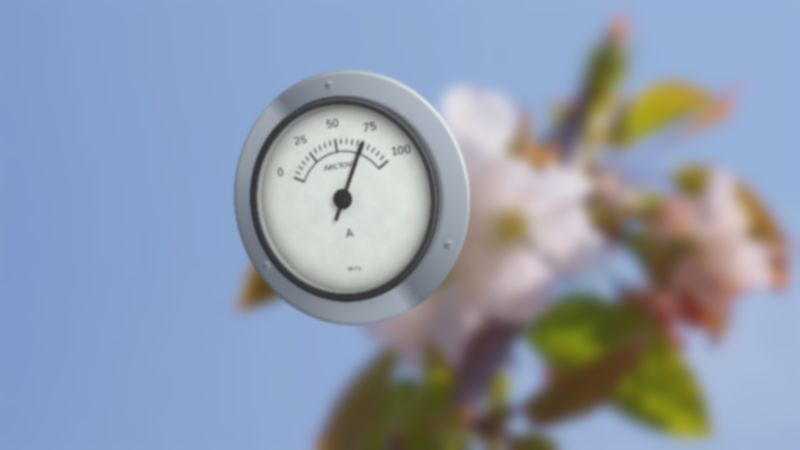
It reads value=75 unit=A
